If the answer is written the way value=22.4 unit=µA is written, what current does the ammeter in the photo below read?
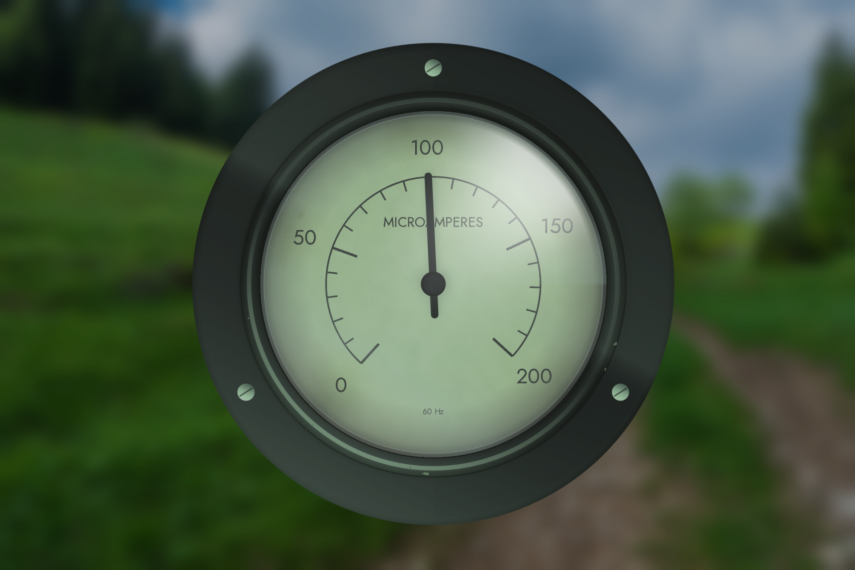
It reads value=100 unit=µA
